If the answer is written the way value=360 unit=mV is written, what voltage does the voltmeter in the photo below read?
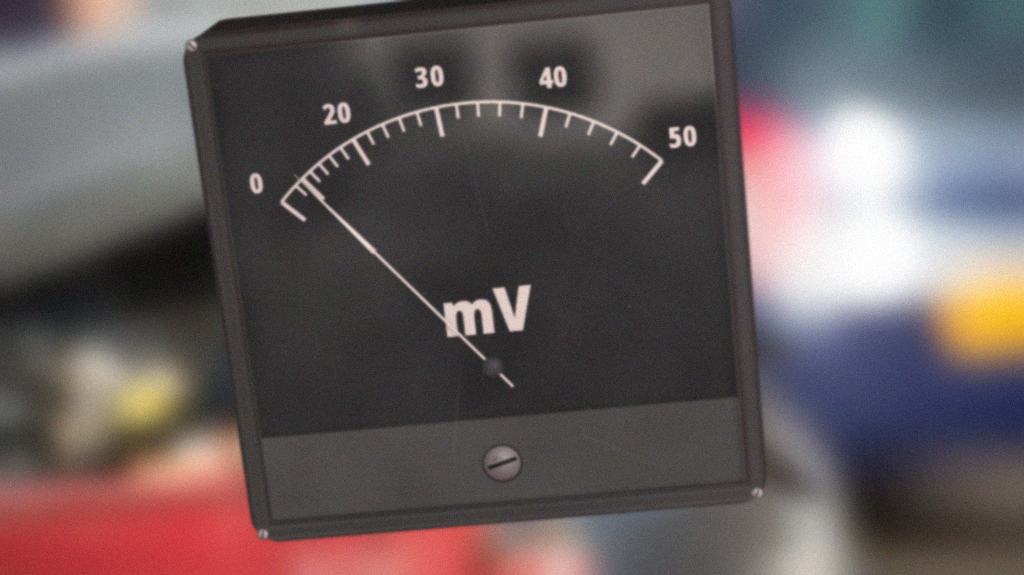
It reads value=10 unit=mV
